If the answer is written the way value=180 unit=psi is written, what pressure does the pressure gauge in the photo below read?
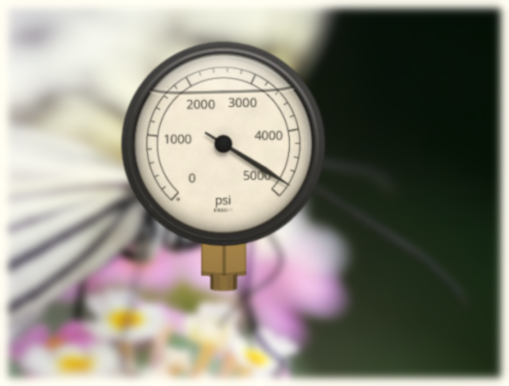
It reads value=4800 unit=psi
